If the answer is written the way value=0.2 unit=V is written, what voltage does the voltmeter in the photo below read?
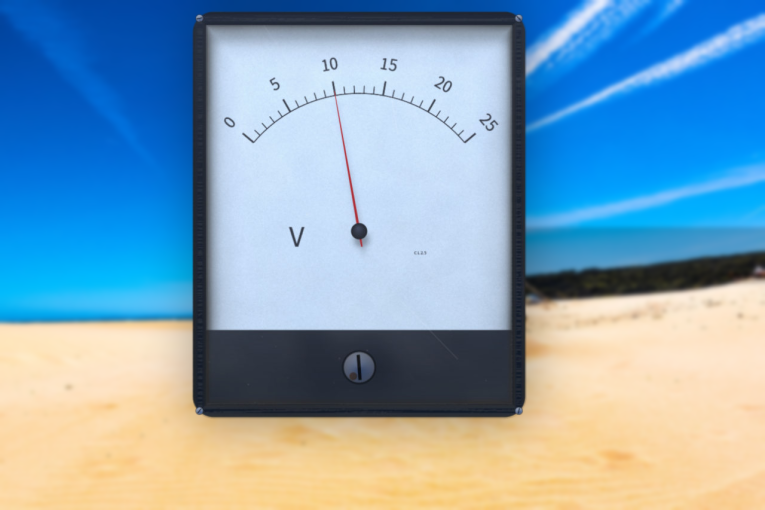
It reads value=10 unit=V
